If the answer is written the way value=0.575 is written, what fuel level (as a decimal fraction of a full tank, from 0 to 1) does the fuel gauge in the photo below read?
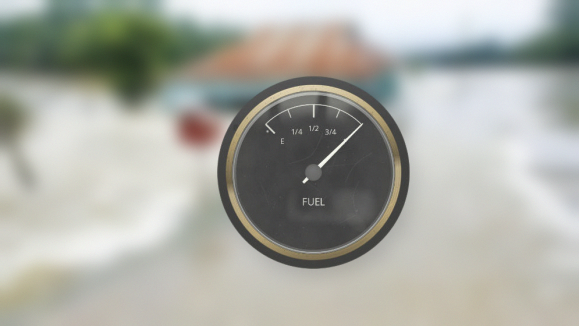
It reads value=1
